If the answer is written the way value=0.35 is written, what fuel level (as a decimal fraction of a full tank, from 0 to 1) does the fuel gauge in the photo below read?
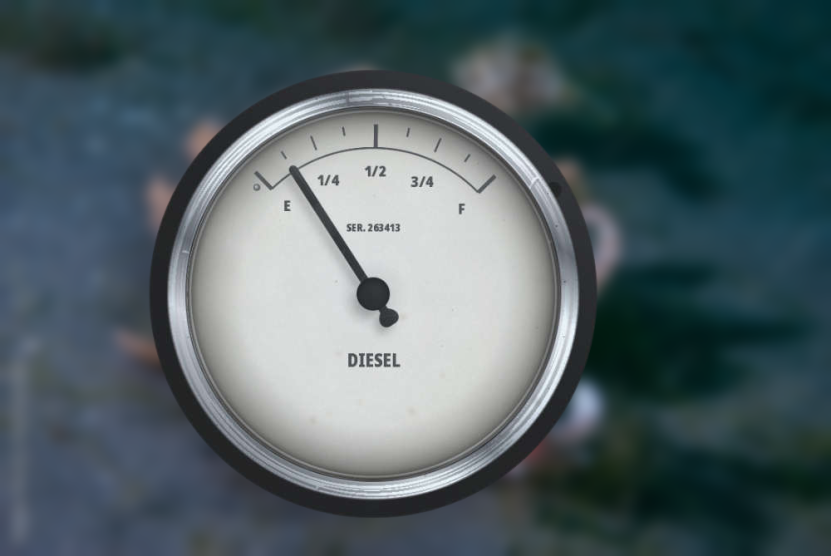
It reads value=0.125
